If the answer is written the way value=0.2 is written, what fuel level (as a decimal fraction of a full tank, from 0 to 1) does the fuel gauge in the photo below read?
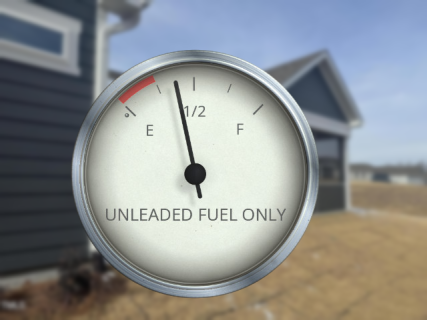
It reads value=0.375
